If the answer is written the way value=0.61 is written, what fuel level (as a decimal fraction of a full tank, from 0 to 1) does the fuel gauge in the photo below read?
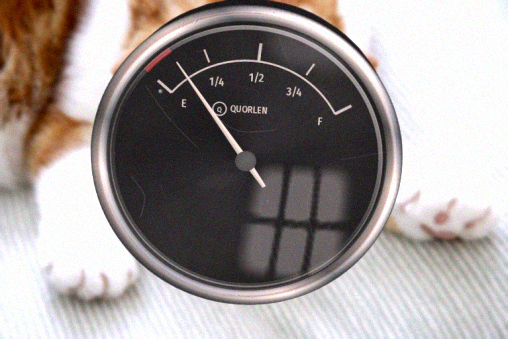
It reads value=0.125
